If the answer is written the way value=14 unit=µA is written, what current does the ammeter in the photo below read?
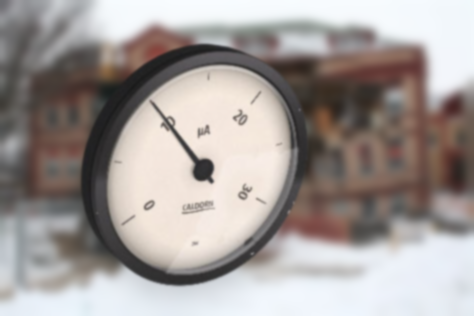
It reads value=10 unit=µA
